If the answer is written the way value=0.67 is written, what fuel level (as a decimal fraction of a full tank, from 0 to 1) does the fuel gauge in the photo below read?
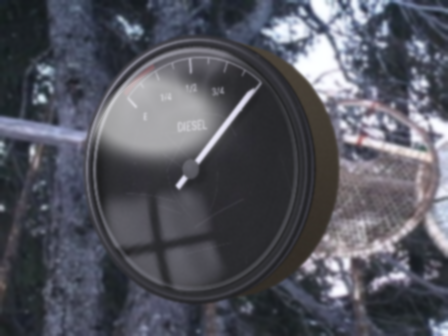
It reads value=1
